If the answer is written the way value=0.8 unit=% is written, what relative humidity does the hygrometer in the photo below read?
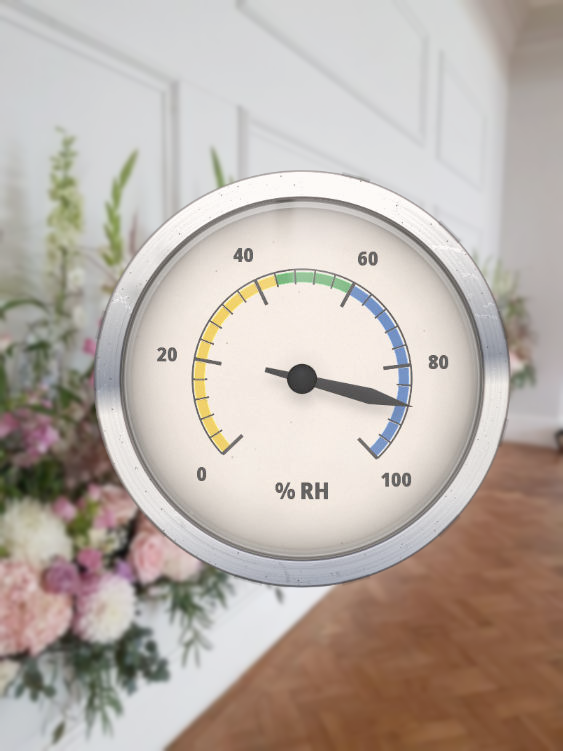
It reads value=88 unit=%
